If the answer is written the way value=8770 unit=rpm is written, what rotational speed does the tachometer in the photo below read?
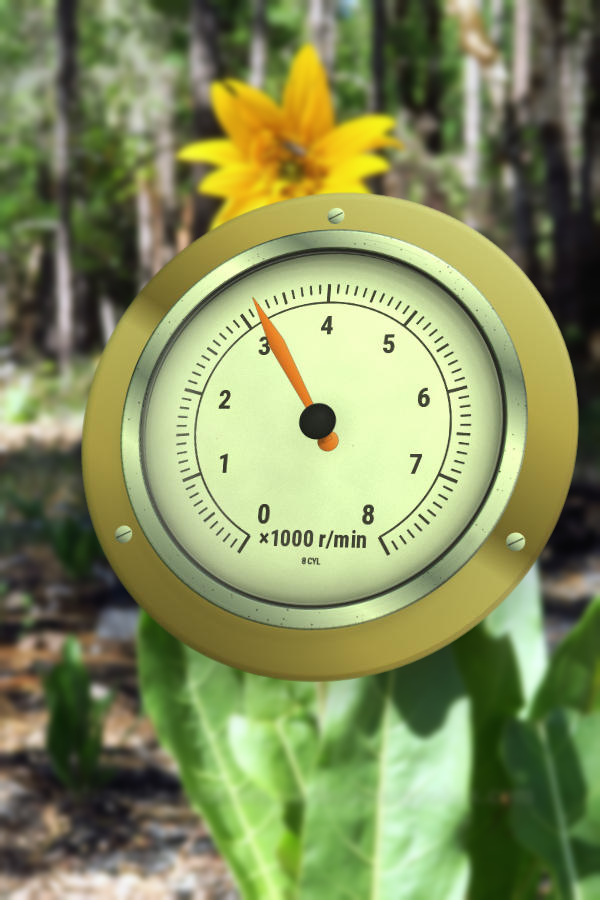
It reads value=3200 unit=rpm
